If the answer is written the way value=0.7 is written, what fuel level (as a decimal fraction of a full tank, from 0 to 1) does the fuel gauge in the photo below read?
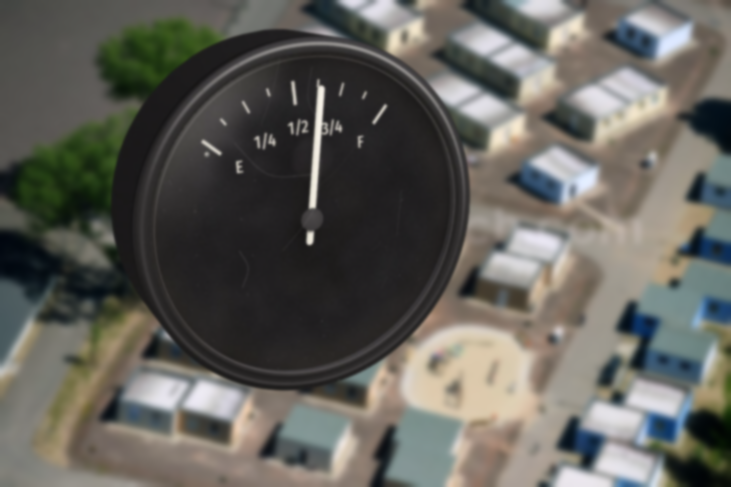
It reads value=0.625
